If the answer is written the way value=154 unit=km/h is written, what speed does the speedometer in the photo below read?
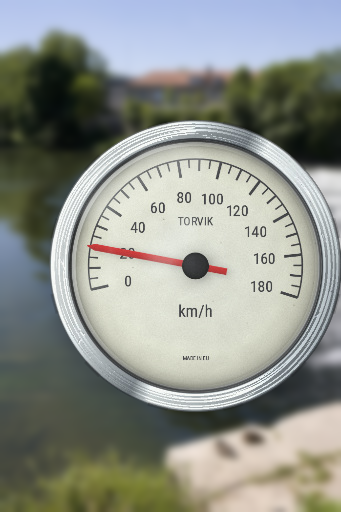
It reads value=20 unit=km/h
